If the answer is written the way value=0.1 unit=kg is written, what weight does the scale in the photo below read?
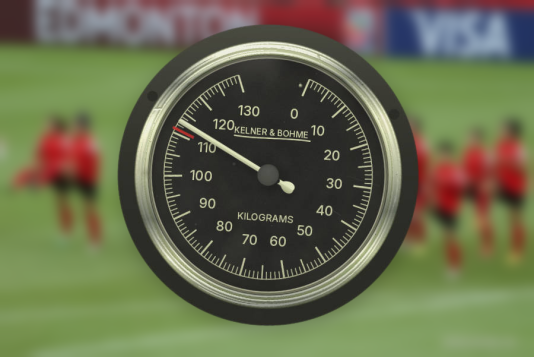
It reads value=113 unit=kg
